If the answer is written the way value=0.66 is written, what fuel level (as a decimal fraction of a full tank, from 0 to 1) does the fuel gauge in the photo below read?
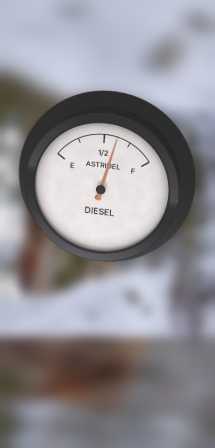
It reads value=0.625
